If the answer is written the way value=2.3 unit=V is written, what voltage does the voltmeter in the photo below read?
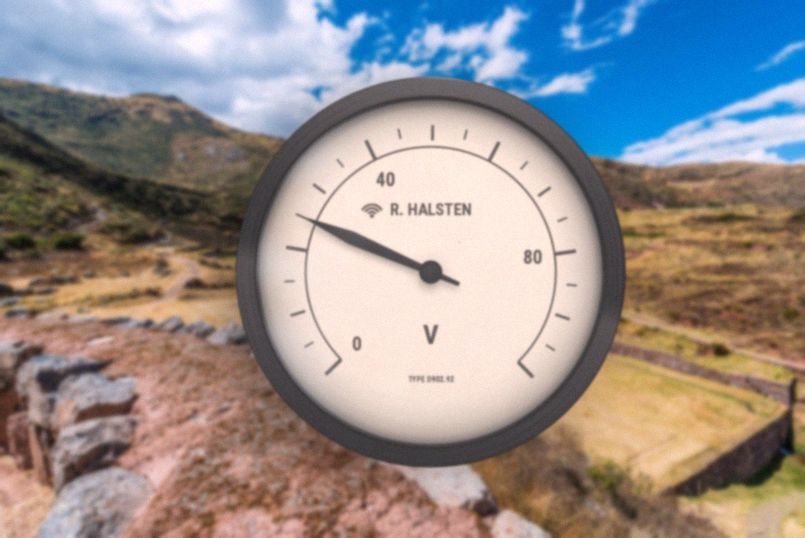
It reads value=25 unit=V
